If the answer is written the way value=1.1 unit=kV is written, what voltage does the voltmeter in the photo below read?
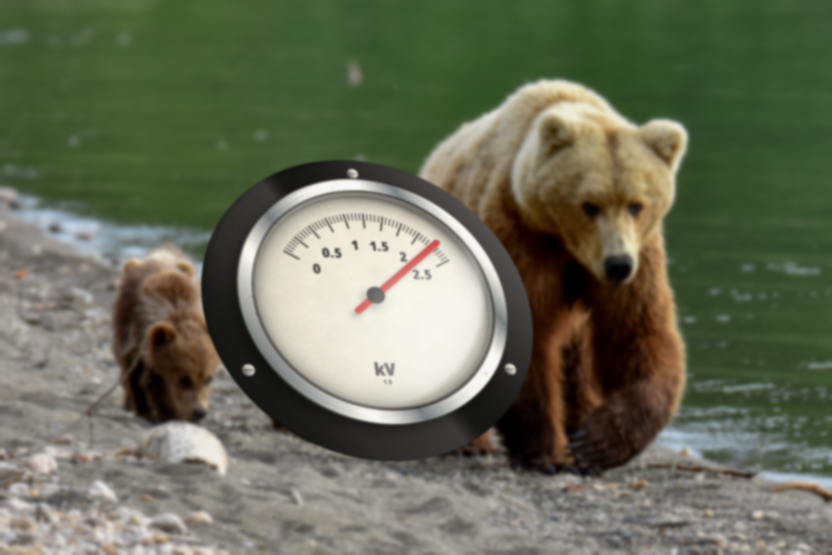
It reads value=2.25 unit=kV
